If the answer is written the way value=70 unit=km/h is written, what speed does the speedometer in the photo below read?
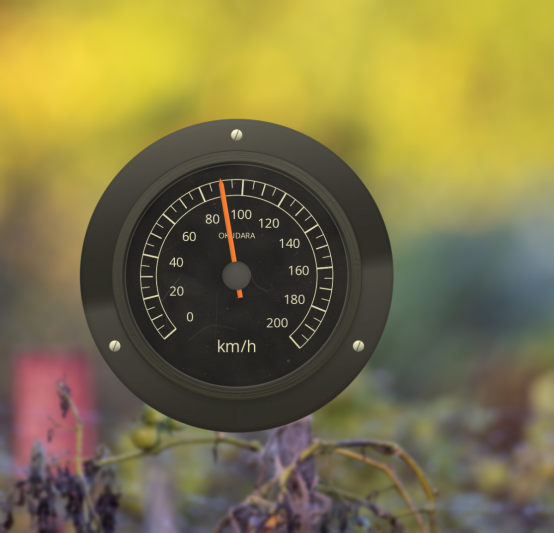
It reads value=90 unit=km/h
